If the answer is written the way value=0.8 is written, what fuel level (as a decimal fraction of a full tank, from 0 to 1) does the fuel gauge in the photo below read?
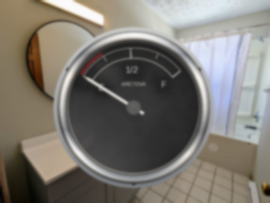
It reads value=0
